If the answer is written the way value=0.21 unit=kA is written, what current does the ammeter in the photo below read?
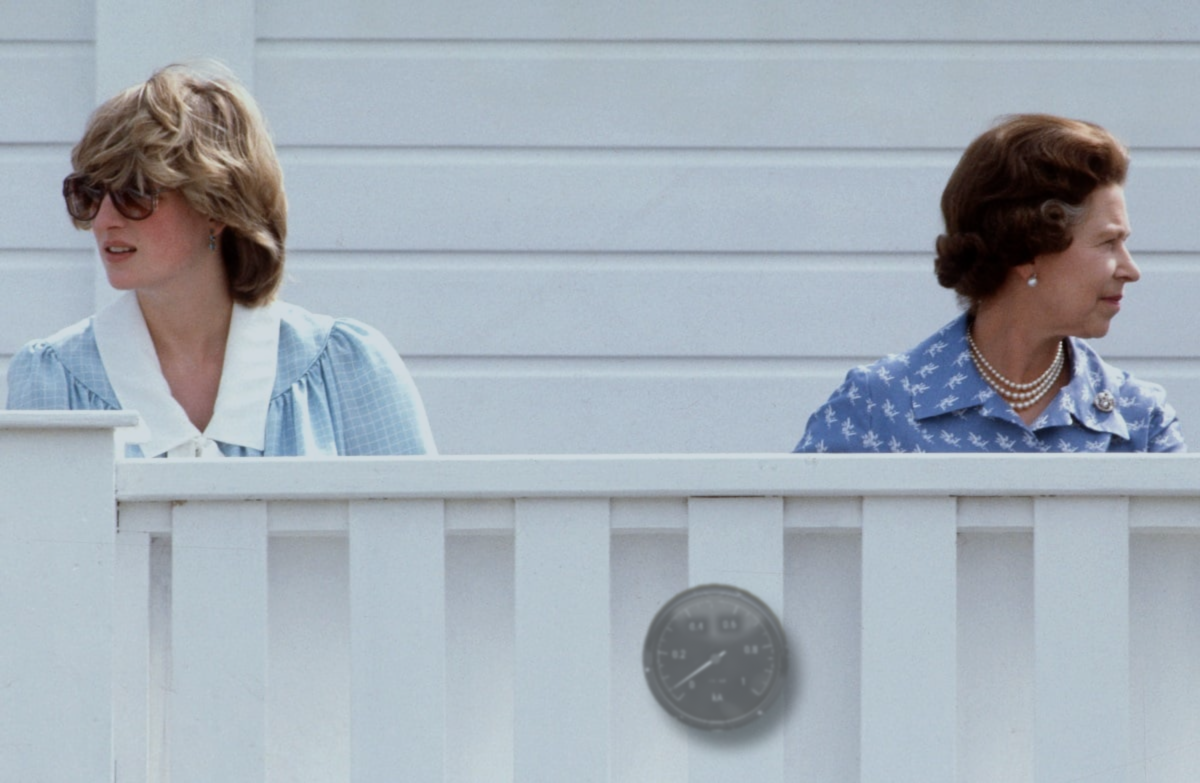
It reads value=0.05 unit=kA
